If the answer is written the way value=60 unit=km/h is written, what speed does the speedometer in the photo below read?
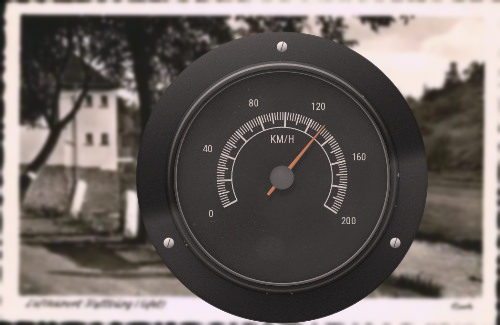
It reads value=130 unit=km/h
